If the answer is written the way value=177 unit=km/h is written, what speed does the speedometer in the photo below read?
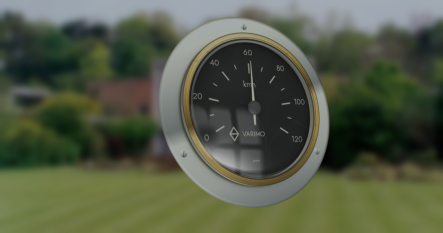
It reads value=60 unit=km/h
